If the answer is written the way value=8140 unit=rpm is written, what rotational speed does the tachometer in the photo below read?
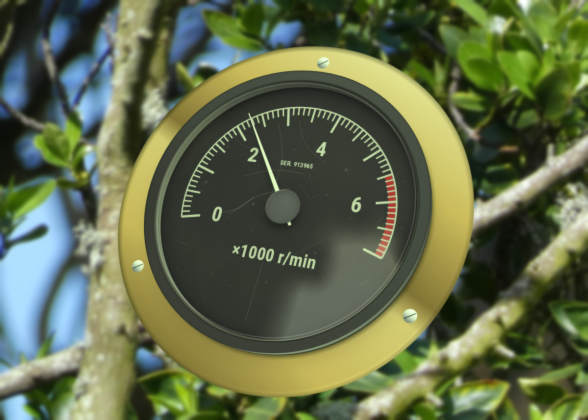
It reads value=2300 unit=rpm
